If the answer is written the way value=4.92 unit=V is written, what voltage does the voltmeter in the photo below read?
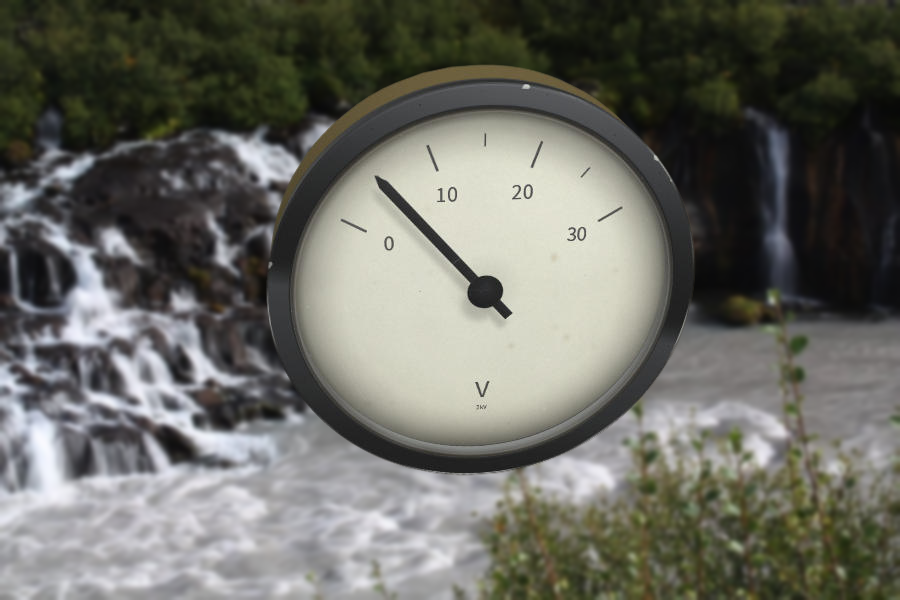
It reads value=5 unit=V
